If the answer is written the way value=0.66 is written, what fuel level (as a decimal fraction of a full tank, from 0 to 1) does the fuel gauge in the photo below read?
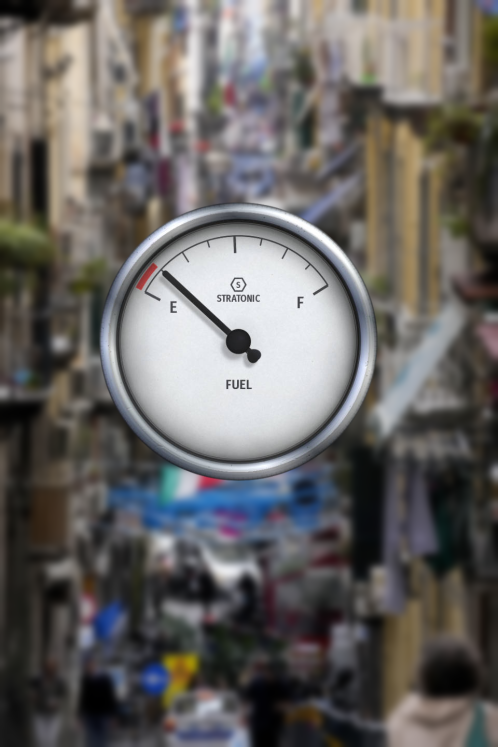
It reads value=0.125
